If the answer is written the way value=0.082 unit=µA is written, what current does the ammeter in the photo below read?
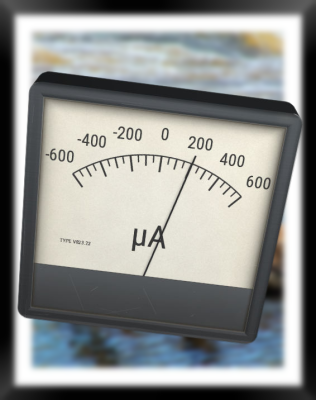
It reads value=200 unit=µA
